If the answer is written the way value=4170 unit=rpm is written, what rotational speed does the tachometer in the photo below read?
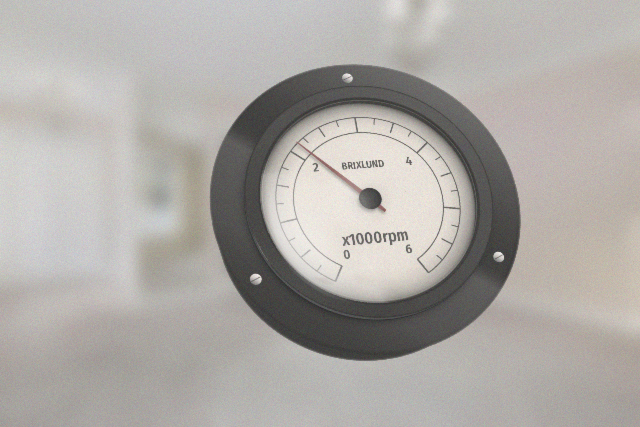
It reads value=2125 unit=rpm
